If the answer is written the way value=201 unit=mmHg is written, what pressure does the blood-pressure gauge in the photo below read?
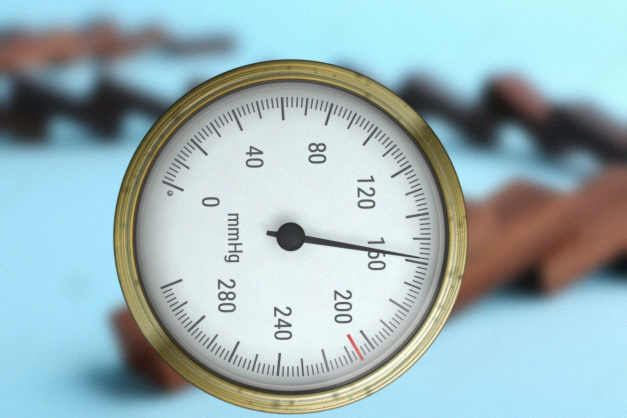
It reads value=158 unit=mmHg
